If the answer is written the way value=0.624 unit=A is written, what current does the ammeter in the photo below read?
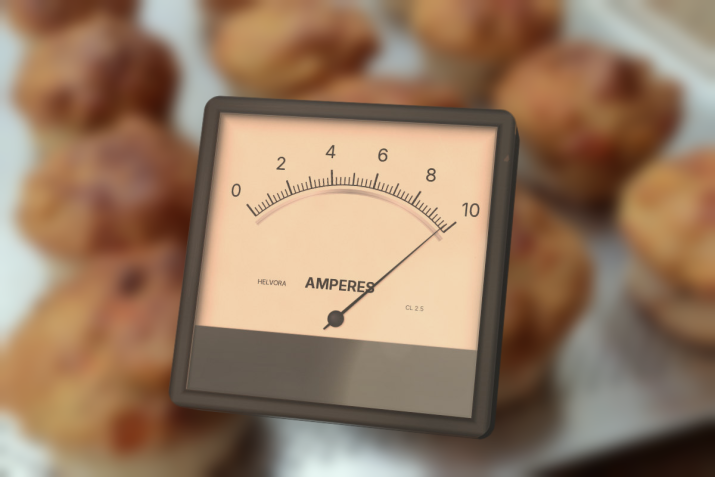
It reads value=9.8 unit=A
